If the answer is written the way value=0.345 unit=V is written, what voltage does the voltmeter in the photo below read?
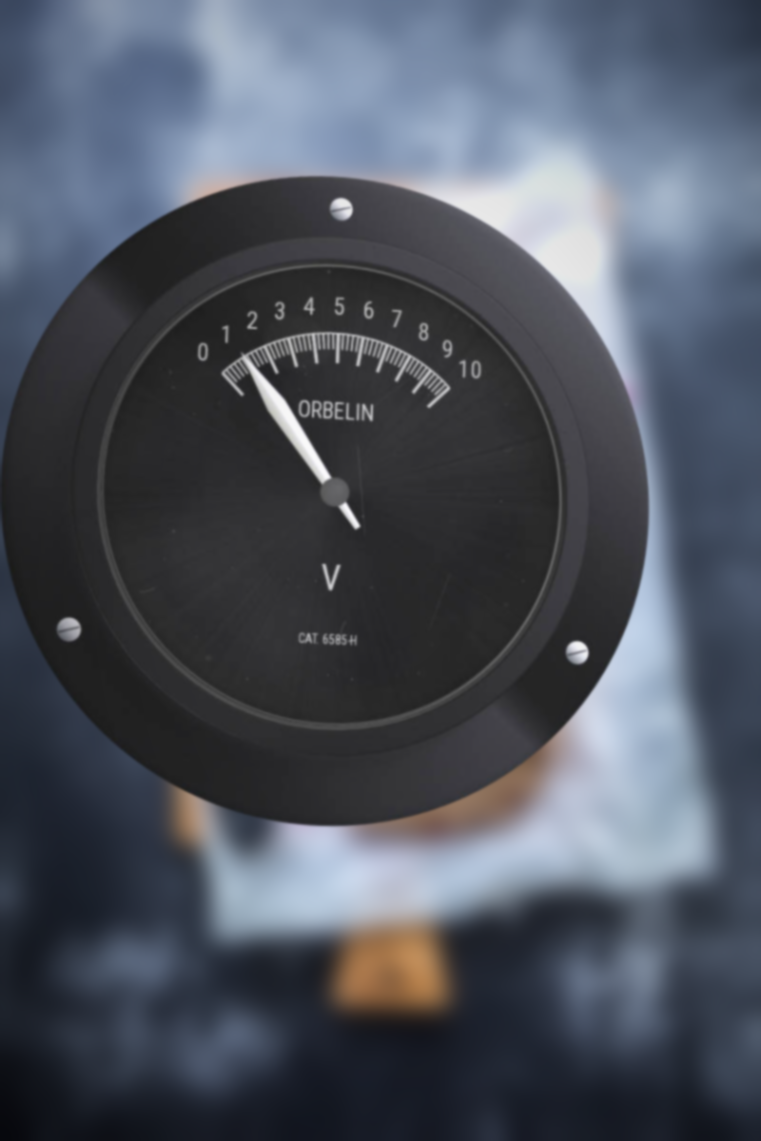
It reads value=1 unit=V
